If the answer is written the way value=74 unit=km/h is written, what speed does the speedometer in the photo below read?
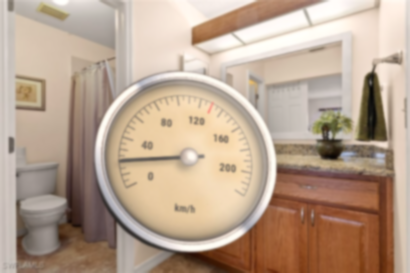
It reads value=20 unit=km/h
